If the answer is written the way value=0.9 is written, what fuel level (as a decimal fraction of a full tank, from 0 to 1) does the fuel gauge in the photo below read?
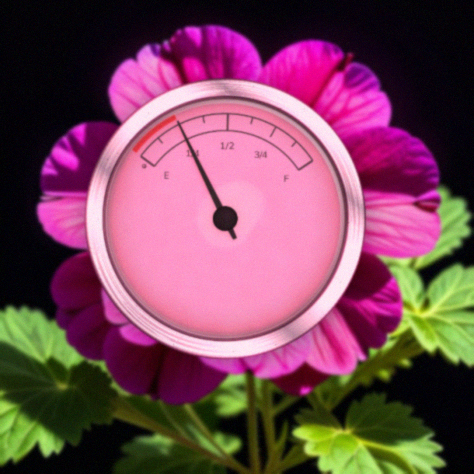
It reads value=0.25
